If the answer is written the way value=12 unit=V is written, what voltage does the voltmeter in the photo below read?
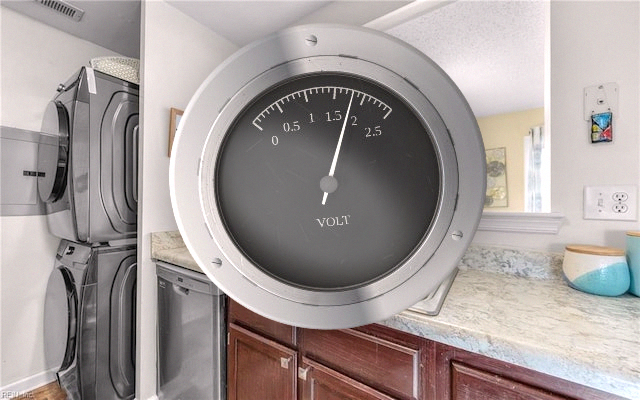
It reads value=1.8 unit=V
